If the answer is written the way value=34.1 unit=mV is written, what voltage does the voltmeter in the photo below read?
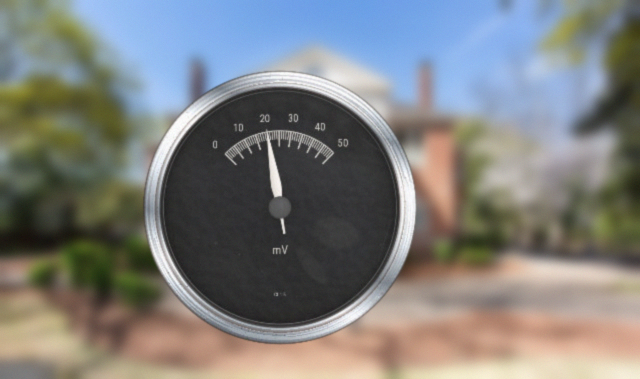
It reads value=20 unit=mV
